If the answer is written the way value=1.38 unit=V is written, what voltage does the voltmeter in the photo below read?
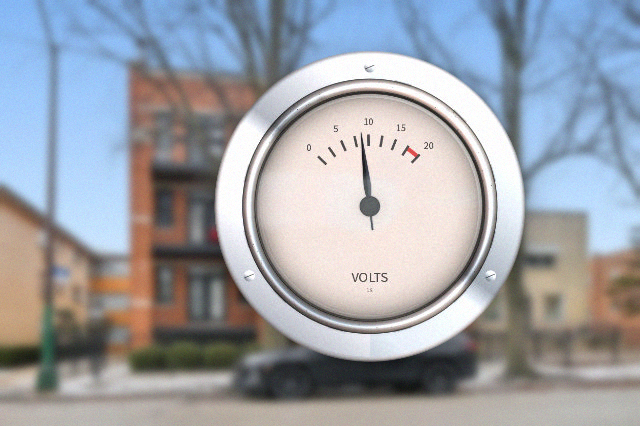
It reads value=8.75 unit=V
